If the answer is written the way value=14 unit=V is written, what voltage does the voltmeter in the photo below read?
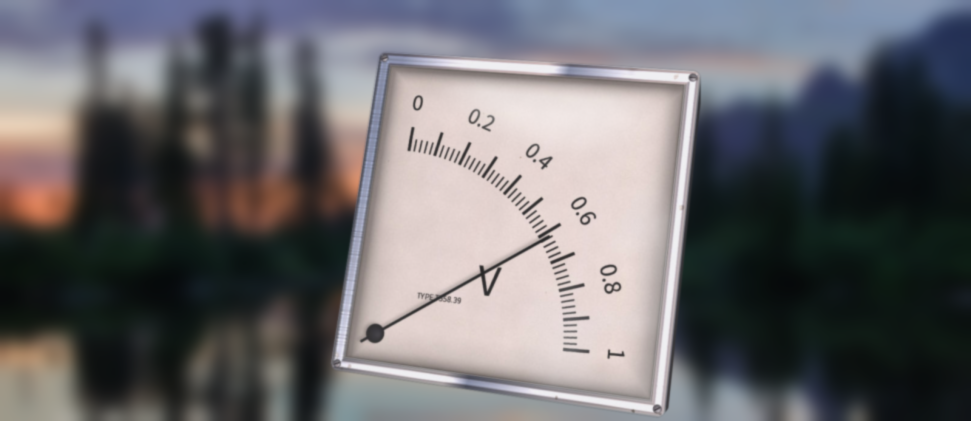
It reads value=0.62 unit=V
